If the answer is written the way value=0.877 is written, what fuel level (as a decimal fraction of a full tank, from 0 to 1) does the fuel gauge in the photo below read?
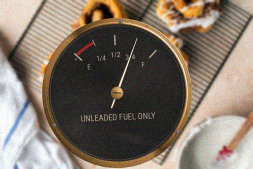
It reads value=0.75
